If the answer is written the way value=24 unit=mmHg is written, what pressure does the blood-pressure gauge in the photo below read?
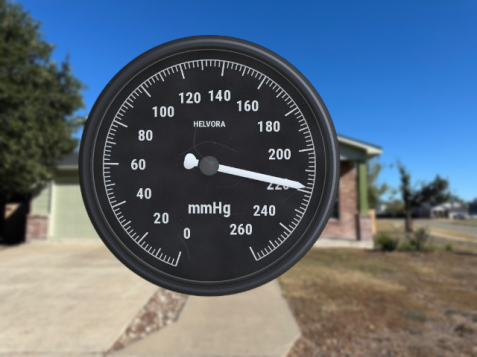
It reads value=218 unit=mmHg
